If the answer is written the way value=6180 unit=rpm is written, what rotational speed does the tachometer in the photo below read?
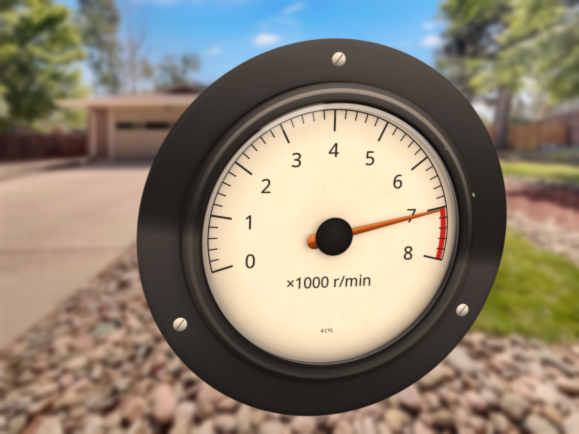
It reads value=7000 unit=rpm
